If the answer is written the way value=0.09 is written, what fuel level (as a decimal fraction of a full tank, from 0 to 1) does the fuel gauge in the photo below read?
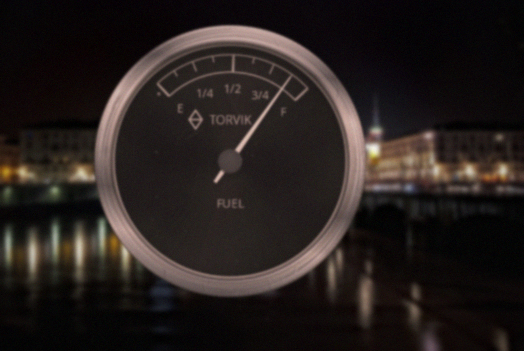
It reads value=0.875
